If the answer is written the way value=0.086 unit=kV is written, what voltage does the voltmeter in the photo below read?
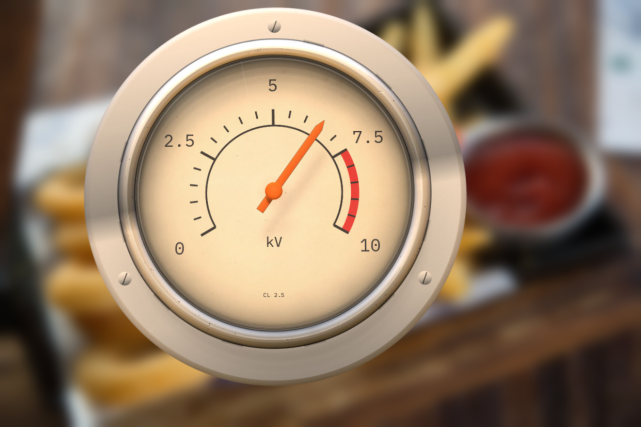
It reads value=6.5 unit=kV
